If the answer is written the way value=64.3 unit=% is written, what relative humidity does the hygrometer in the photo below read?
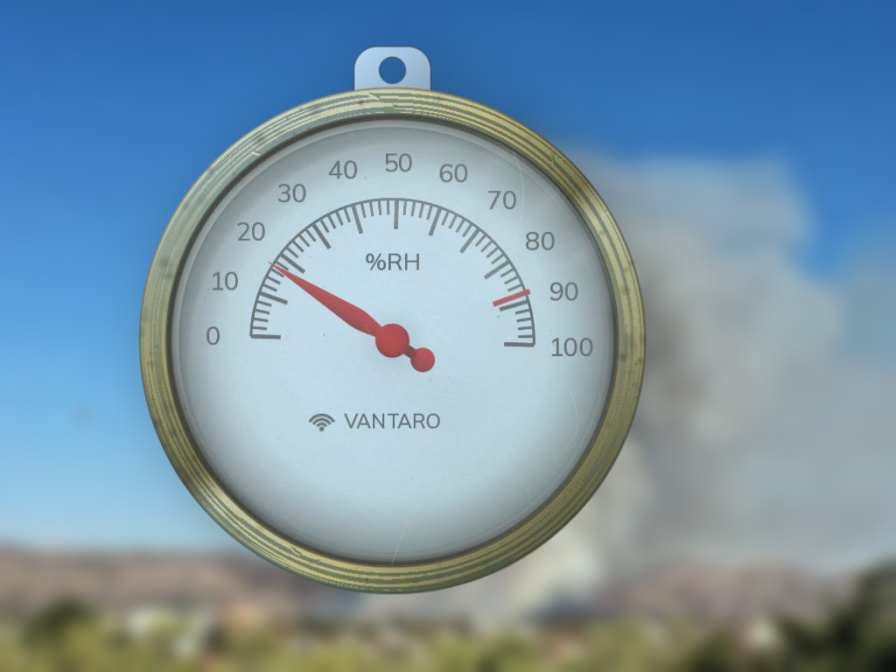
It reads value=17 unit=%
